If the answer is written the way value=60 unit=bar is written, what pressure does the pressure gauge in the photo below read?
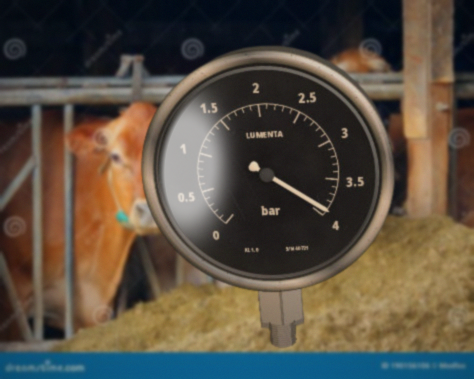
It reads value=3.9 unit=bar
